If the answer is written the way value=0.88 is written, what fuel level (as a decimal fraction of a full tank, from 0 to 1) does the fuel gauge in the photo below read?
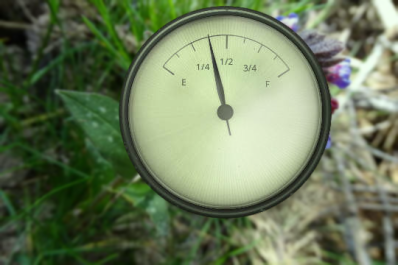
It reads value=0.375
